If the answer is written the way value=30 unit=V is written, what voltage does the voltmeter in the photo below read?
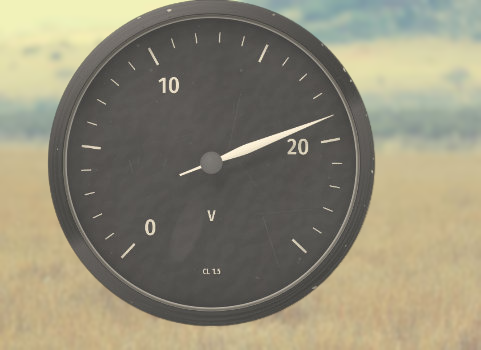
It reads value=19 unit=V
